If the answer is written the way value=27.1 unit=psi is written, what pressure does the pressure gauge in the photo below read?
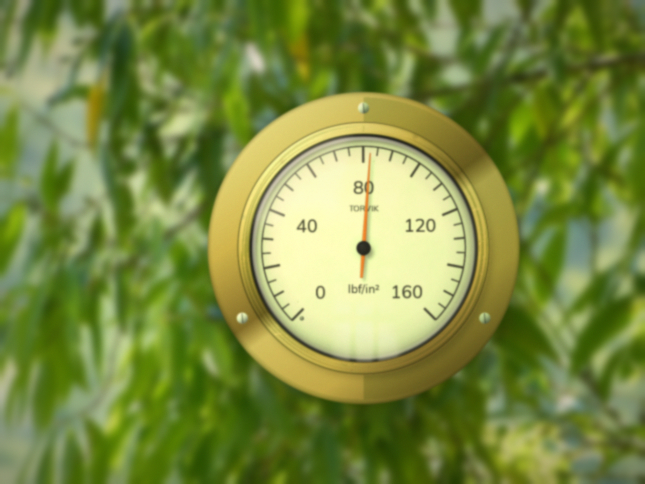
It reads value=82.5 unit=psi
